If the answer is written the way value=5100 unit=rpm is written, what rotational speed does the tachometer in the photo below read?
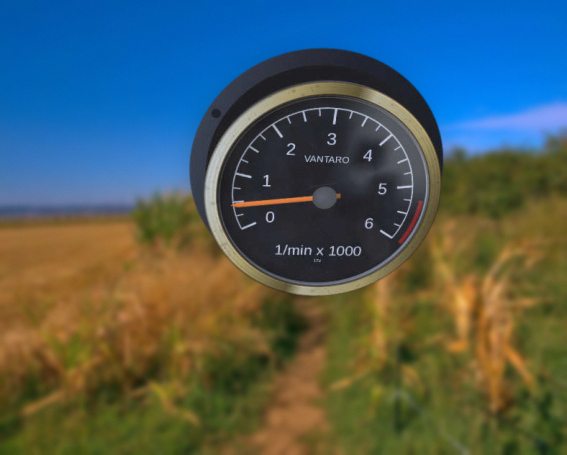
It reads value=500 unit=rpm
